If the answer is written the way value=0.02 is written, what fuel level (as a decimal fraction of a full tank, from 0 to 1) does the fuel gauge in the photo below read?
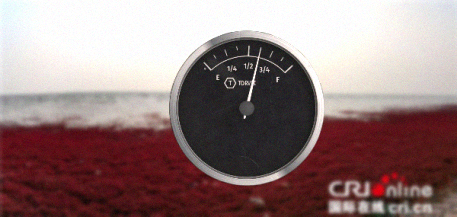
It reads value=0.625
